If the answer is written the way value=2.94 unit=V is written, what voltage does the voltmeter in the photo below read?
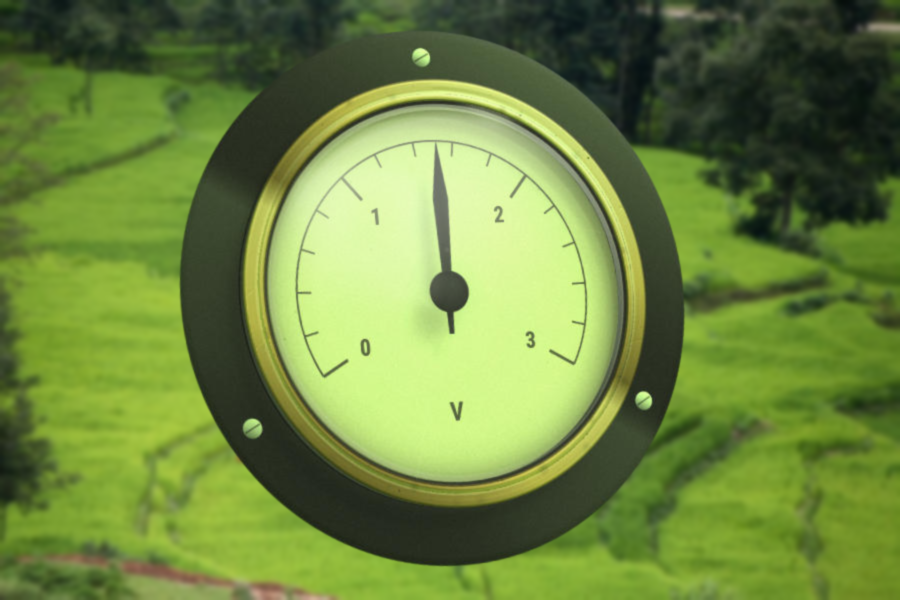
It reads value=1.5 unit=V
